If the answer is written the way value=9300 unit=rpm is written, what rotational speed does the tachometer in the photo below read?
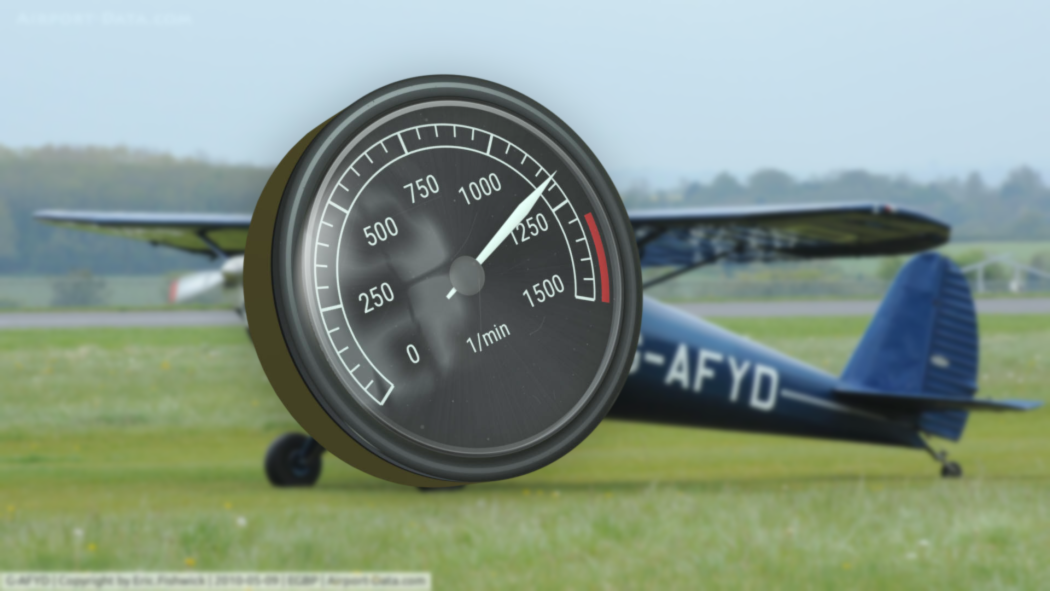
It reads value=1175 unit=rpm
